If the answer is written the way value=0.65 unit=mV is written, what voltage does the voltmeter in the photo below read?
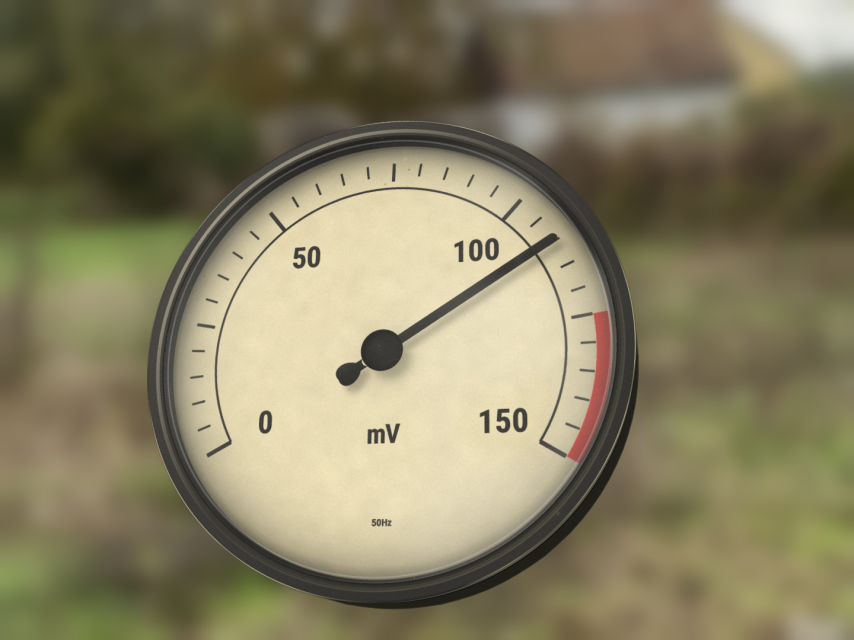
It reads value=110 unit=mV
